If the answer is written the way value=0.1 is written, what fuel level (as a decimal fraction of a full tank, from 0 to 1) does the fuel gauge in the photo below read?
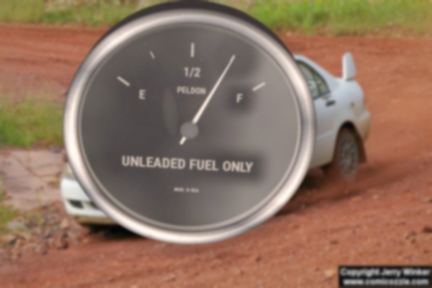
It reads value=0.75
